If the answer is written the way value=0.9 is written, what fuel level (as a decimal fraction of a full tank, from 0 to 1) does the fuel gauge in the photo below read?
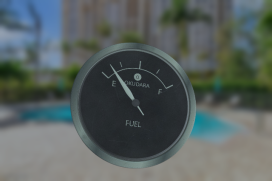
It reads value=0.125
